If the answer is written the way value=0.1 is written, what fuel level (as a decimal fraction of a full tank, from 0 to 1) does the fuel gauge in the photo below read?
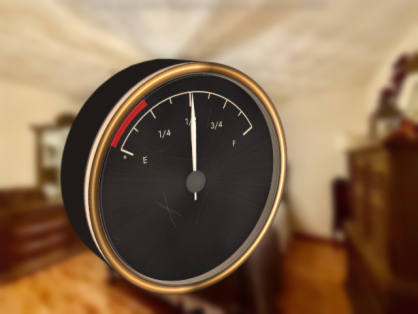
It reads value=0.5
